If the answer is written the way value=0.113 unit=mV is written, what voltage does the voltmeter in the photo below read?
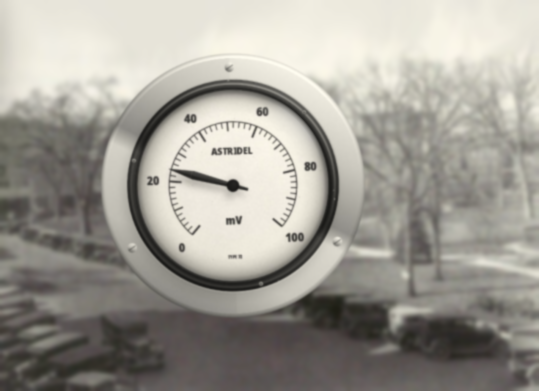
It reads value=24 unit=mV
